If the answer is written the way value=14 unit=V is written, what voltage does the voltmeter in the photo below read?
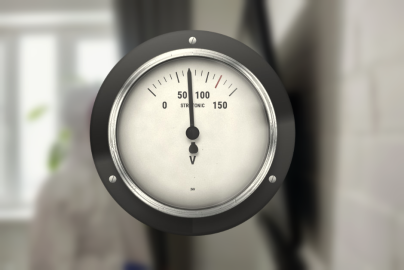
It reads value=70 unit=V
